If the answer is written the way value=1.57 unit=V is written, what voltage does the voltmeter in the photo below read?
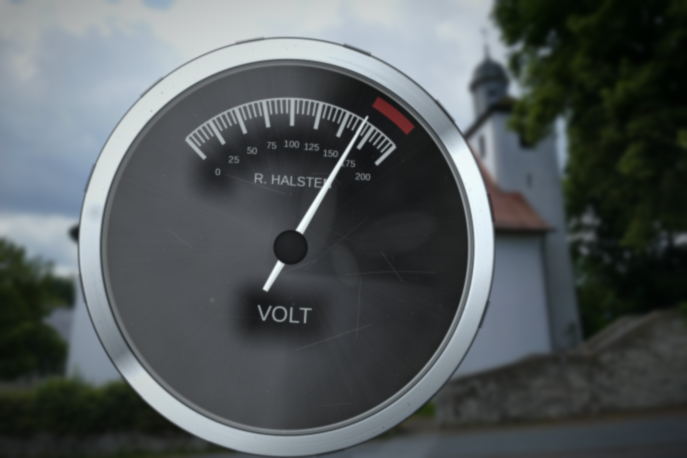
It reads value=165 unit=V
